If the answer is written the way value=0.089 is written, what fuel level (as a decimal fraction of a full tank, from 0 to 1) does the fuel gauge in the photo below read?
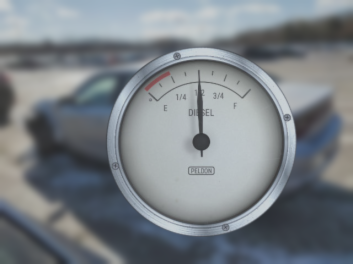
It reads value=0.5
